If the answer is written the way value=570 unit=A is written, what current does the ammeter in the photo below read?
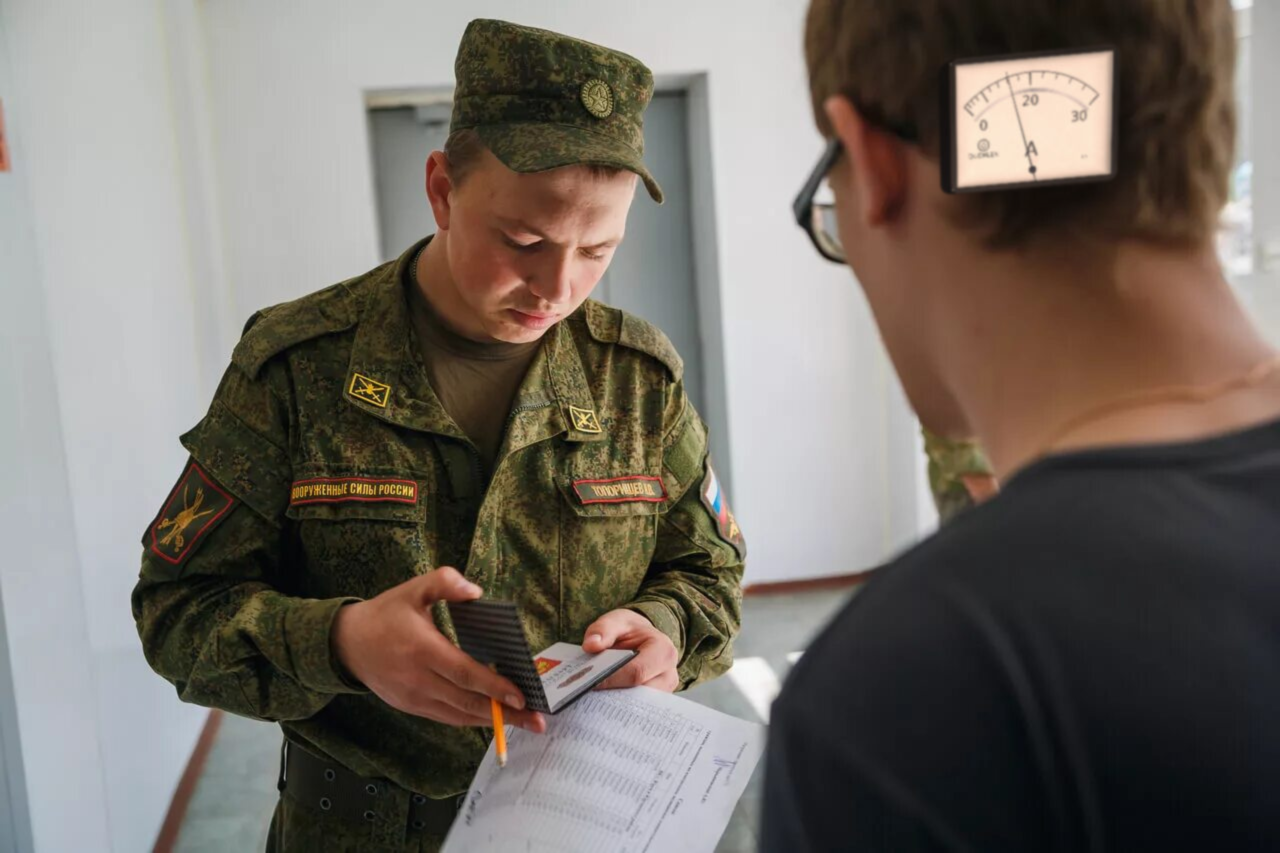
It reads value=16 unit=A
